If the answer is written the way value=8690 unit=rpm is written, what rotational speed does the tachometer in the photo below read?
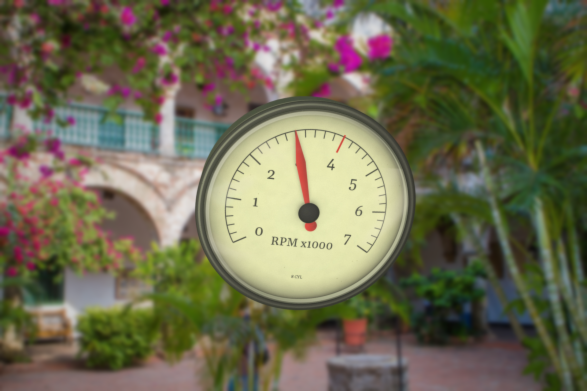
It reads value=3000 unit=rpm
